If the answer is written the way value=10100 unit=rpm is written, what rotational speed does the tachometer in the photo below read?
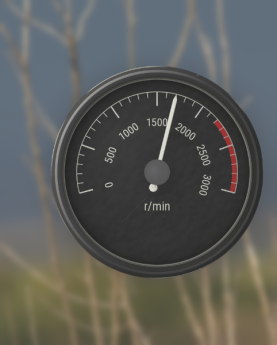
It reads value=1700 unit=rpm
